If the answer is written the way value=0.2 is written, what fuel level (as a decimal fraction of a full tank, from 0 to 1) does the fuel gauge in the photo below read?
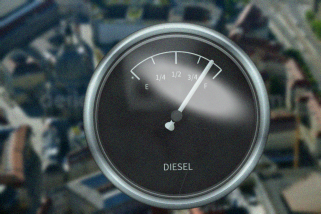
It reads value=0.875
